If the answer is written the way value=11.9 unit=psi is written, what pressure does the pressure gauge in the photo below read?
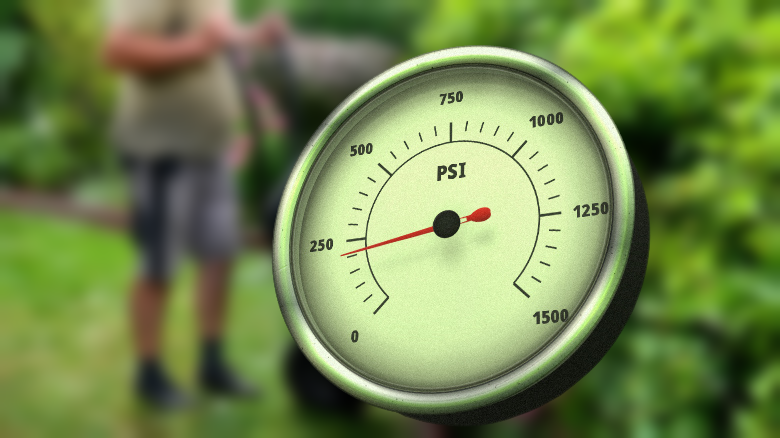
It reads value=200 unit=psi
